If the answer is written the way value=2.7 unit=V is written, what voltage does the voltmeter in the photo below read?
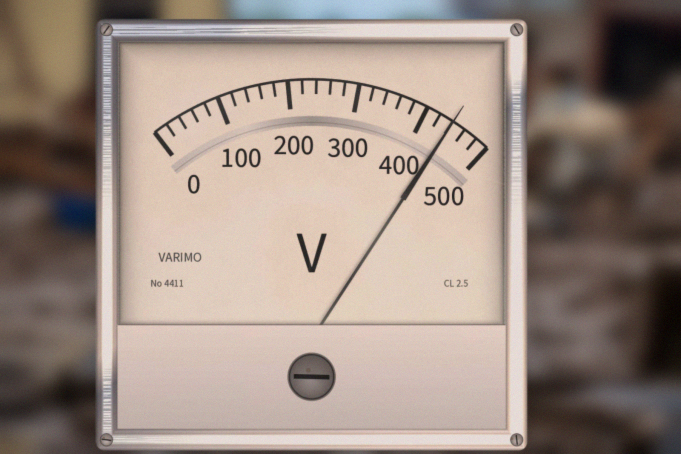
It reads value=440 unit=V
